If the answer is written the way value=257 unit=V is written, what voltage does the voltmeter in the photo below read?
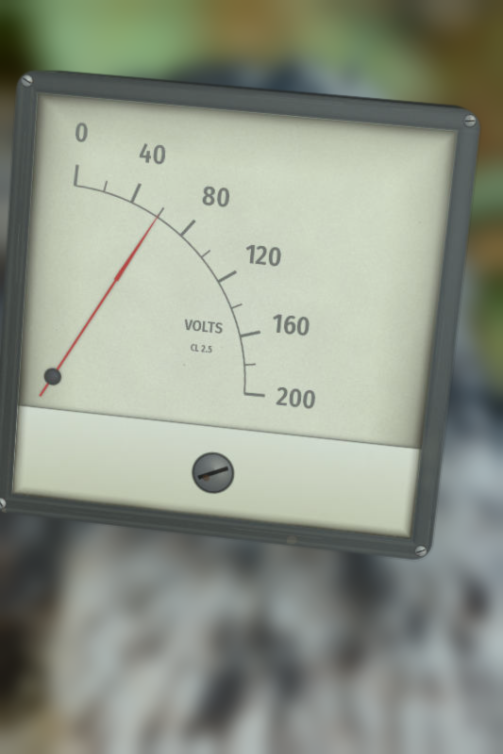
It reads value=60 unit=V
